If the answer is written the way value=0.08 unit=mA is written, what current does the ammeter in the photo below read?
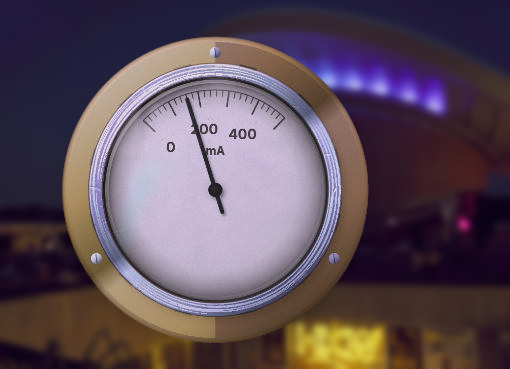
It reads value=160 unit=mA
